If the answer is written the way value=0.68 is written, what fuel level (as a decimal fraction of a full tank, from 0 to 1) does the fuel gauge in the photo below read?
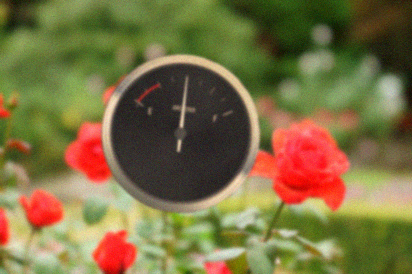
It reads value=0.5
